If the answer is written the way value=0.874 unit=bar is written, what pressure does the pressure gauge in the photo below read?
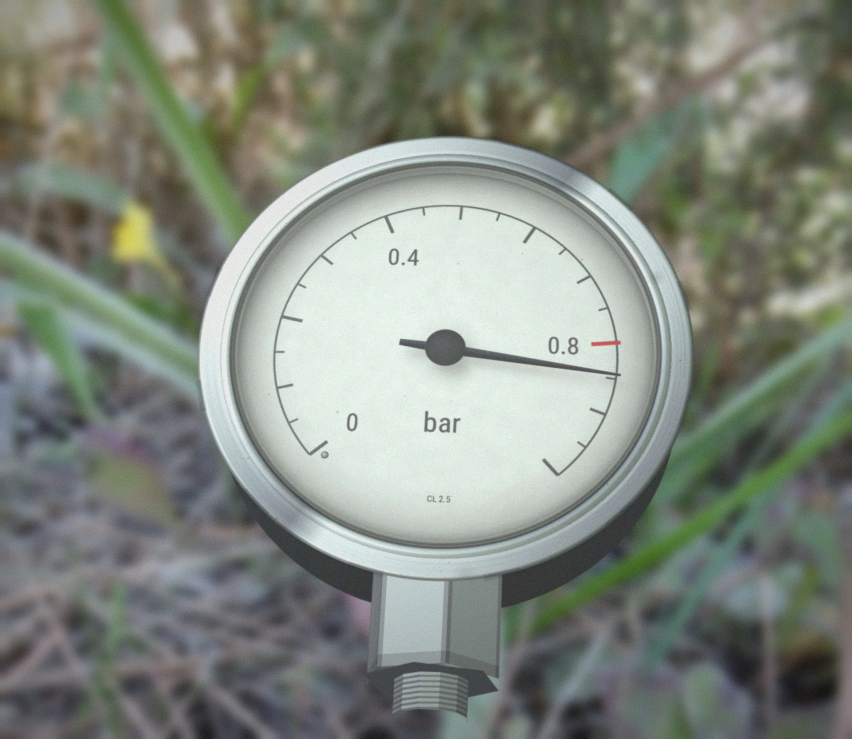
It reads value=0.85 unit=bar
